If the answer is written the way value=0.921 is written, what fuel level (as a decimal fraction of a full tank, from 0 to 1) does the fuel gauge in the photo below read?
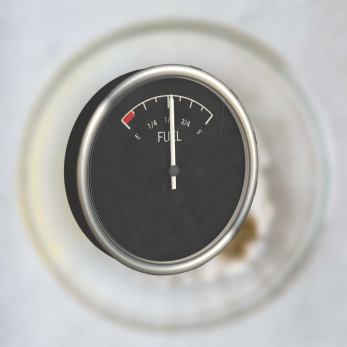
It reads value=0.5
